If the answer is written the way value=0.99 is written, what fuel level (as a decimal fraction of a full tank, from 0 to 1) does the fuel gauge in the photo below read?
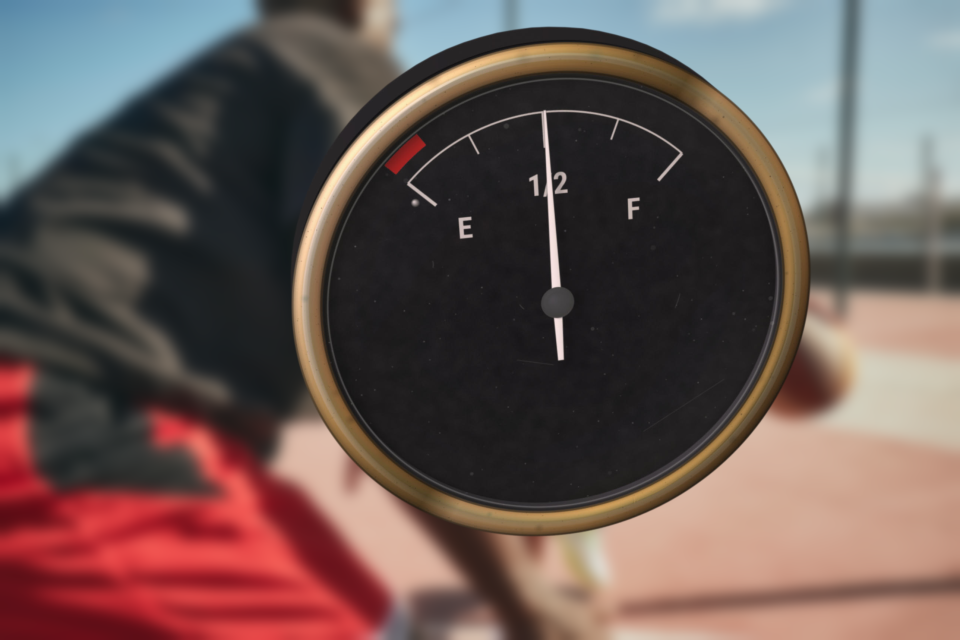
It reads value=0.5
